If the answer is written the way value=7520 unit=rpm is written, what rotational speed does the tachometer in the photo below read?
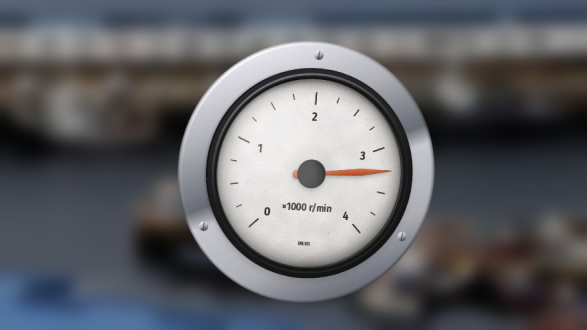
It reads value=3250 unit=rpm
